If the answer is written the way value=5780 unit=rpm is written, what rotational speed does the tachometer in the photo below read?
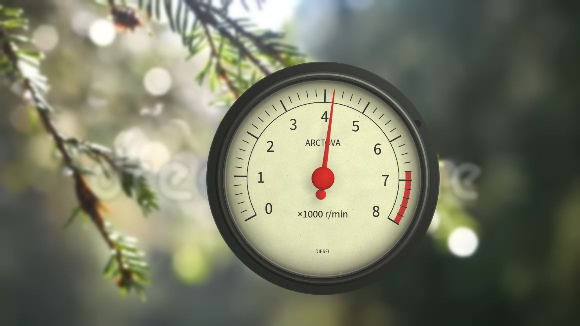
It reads value=4200 unit=rpm
